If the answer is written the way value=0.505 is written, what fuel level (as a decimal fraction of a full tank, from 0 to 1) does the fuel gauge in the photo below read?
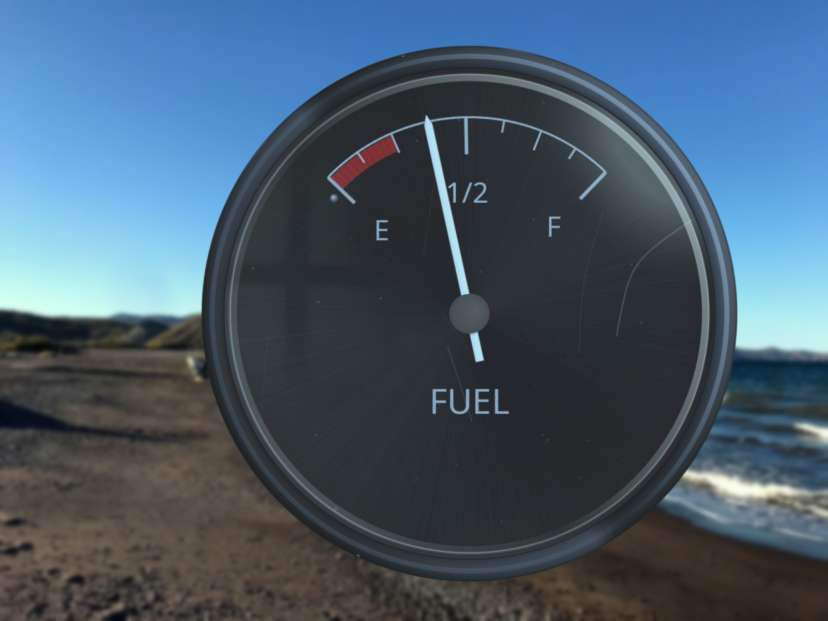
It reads value=0.375
